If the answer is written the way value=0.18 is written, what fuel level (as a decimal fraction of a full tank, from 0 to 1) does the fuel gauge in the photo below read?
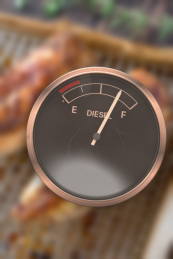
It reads value=0.75
